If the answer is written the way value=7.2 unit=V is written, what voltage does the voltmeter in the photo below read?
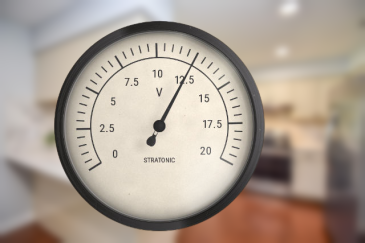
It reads value=12.5 unit=V
